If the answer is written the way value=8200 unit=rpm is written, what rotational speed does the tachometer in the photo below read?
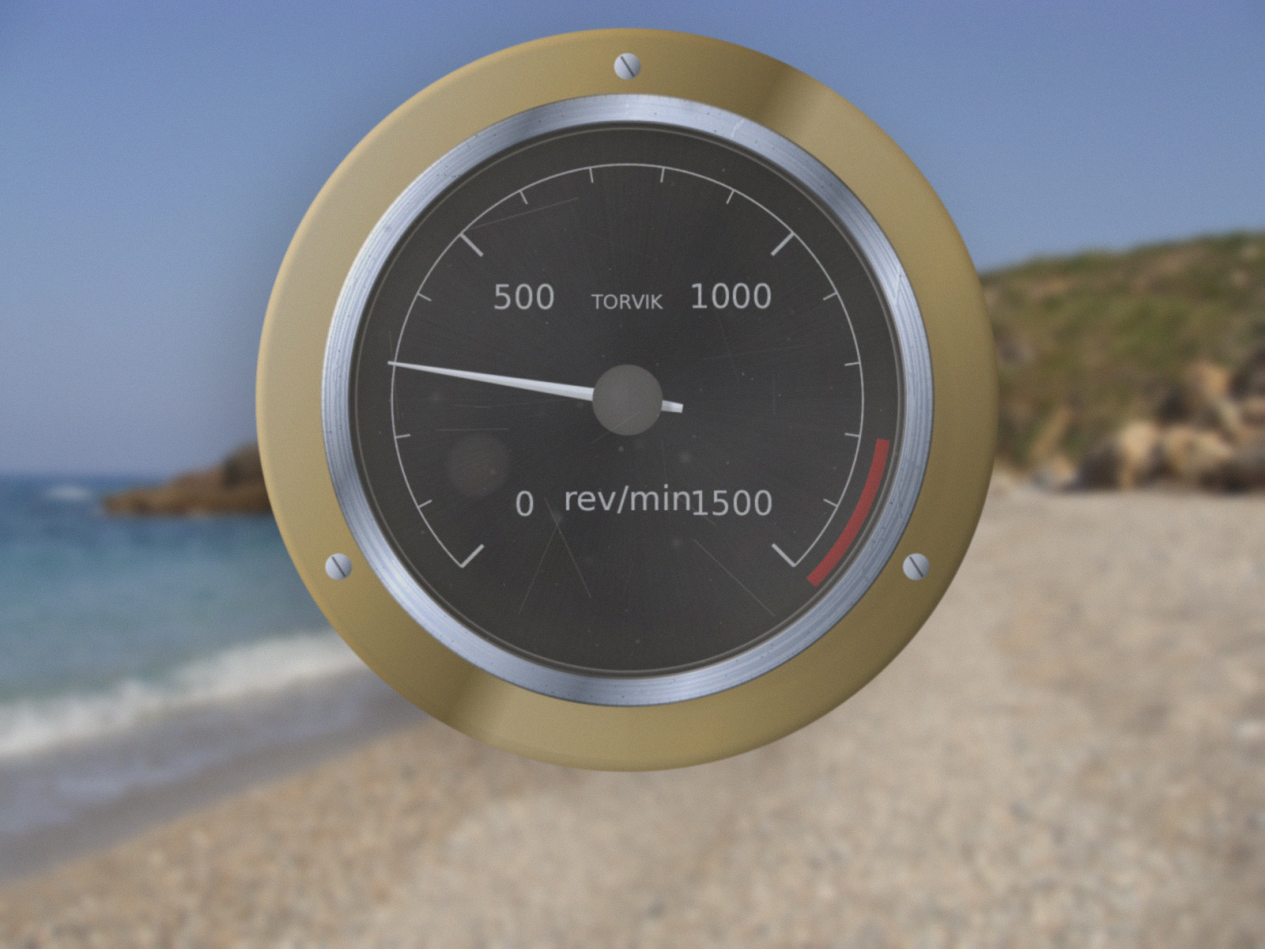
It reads value=300 unit=rpm
